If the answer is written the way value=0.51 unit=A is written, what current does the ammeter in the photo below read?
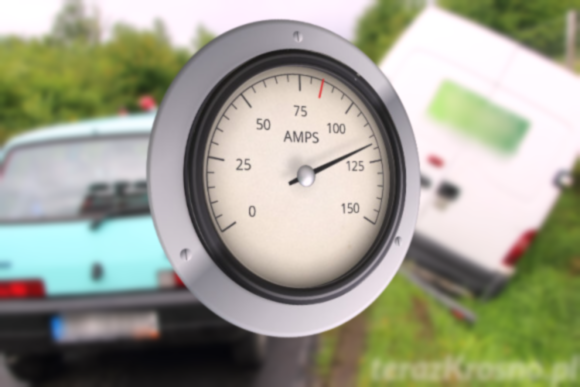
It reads value=117.5 unit=A
